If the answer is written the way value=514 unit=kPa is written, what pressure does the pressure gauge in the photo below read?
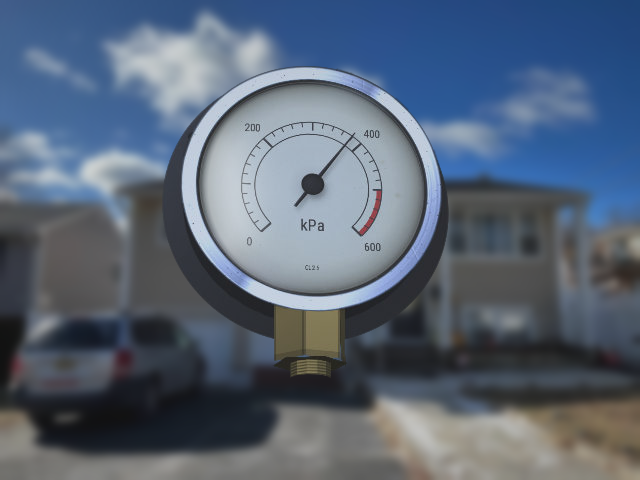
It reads value=380 unit=kPa
